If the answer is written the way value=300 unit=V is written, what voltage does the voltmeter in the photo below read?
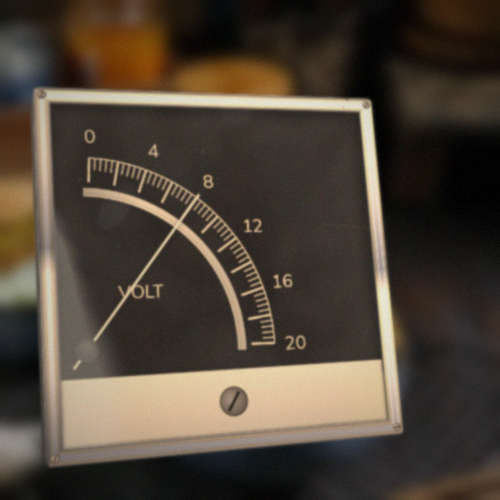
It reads value=8 unit=V
